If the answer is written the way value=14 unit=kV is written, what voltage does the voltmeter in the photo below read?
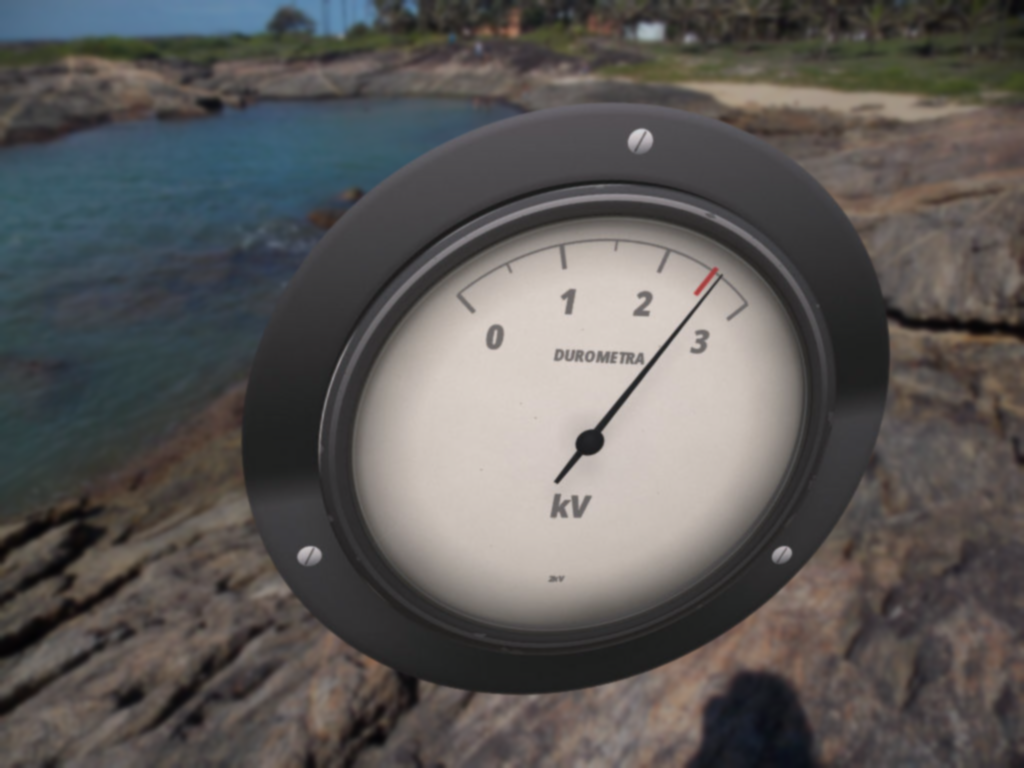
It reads value=2.5 unit=kV
